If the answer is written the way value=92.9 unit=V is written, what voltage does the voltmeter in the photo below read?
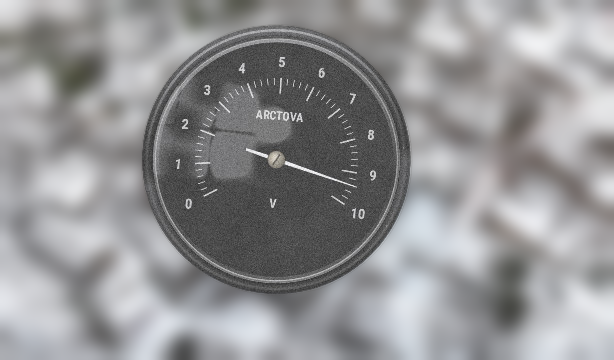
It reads value=9.4 unit=V
